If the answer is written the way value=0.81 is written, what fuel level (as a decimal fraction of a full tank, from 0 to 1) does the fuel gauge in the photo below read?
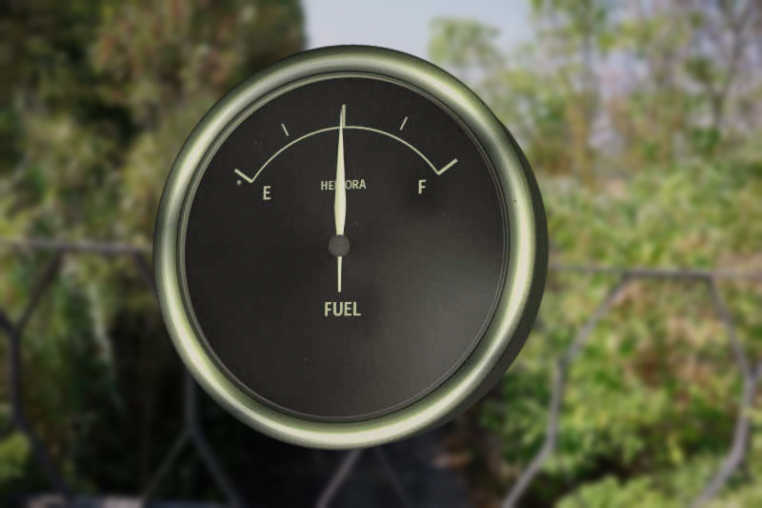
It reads value=0.5
